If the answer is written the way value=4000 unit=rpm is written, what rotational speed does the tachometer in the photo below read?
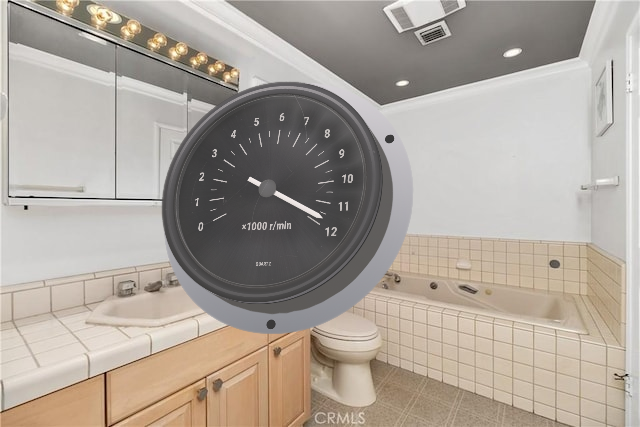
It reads value=11750 unit=rpm
